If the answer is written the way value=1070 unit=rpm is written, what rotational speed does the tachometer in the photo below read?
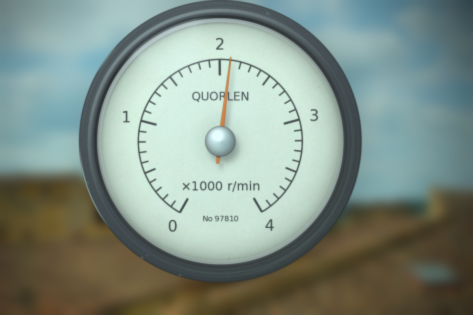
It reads value=2100 unit=rpm
